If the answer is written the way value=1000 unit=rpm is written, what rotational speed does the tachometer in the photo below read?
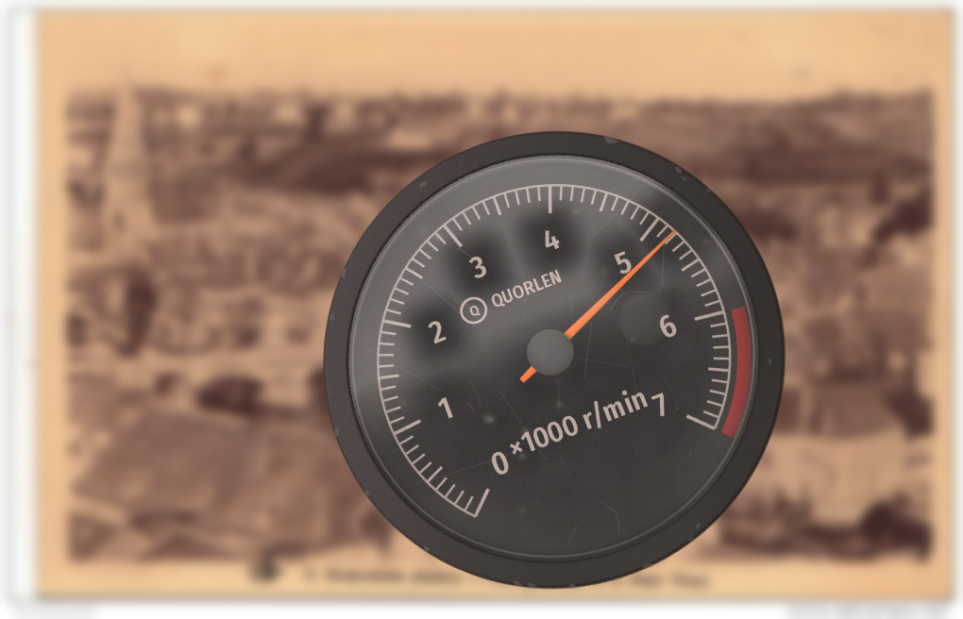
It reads value=5200 unit=rpm
